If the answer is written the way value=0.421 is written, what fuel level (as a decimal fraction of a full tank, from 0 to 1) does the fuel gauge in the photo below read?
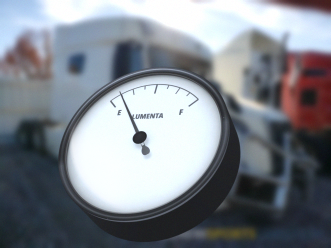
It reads value=0.125
